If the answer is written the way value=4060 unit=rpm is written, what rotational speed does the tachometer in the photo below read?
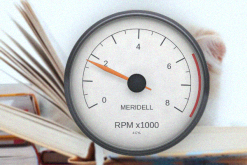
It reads value=1750 unit=rpm
